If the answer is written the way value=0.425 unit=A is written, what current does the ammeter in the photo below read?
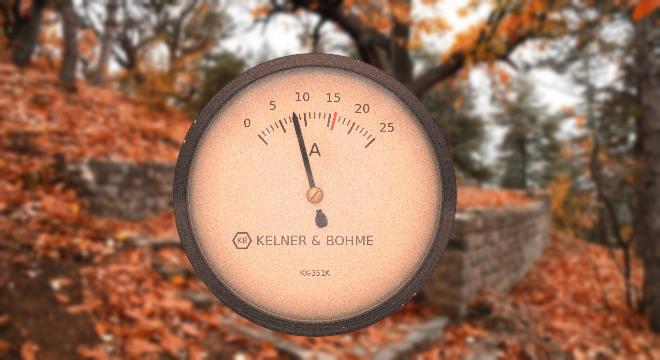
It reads value=8 unit=A
